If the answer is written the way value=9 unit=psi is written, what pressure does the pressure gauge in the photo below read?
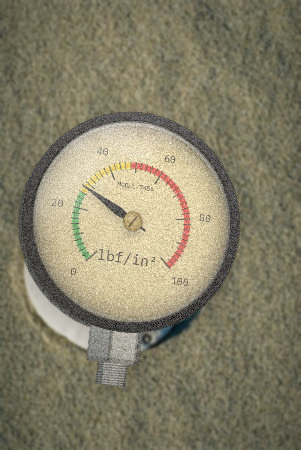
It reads value=28 unit=psi
